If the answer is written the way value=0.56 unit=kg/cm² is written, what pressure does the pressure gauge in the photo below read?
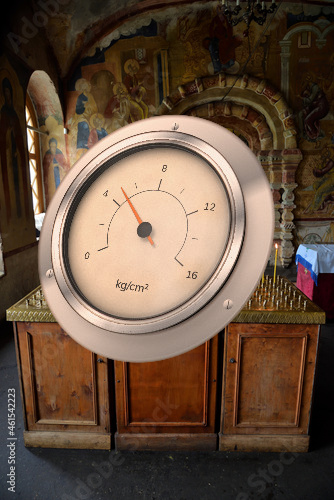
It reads value=5 unit=kg/cm²
